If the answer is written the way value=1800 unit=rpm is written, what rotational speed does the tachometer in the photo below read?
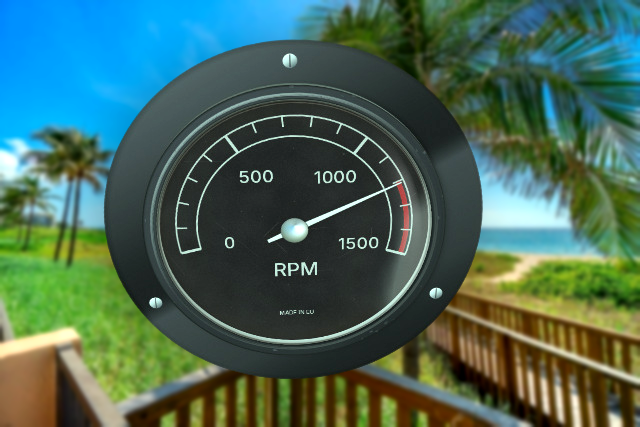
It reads value=1200 unit=rpm
